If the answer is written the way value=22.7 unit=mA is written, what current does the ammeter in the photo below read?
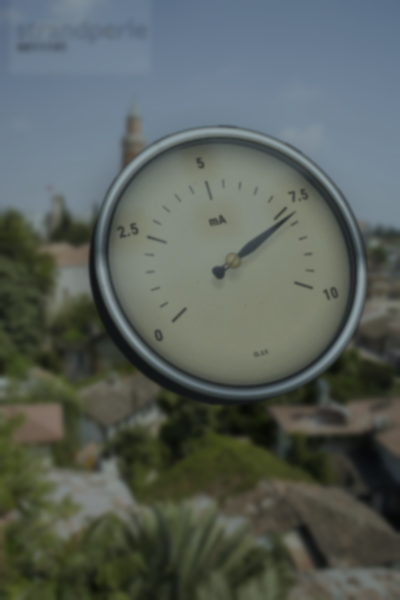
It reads value=7.75 unit=mA
